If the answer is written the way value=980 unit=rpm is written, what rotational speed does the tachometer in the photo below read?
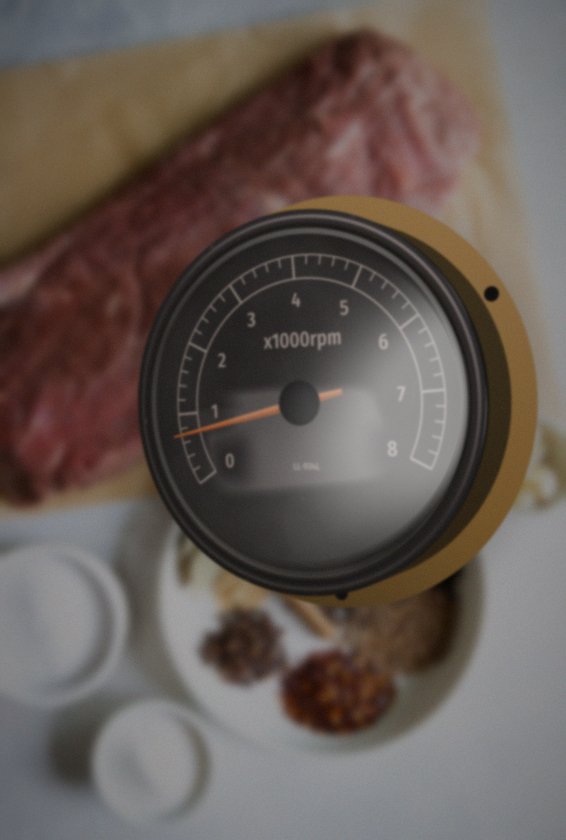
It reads value=700 unit=rpm
